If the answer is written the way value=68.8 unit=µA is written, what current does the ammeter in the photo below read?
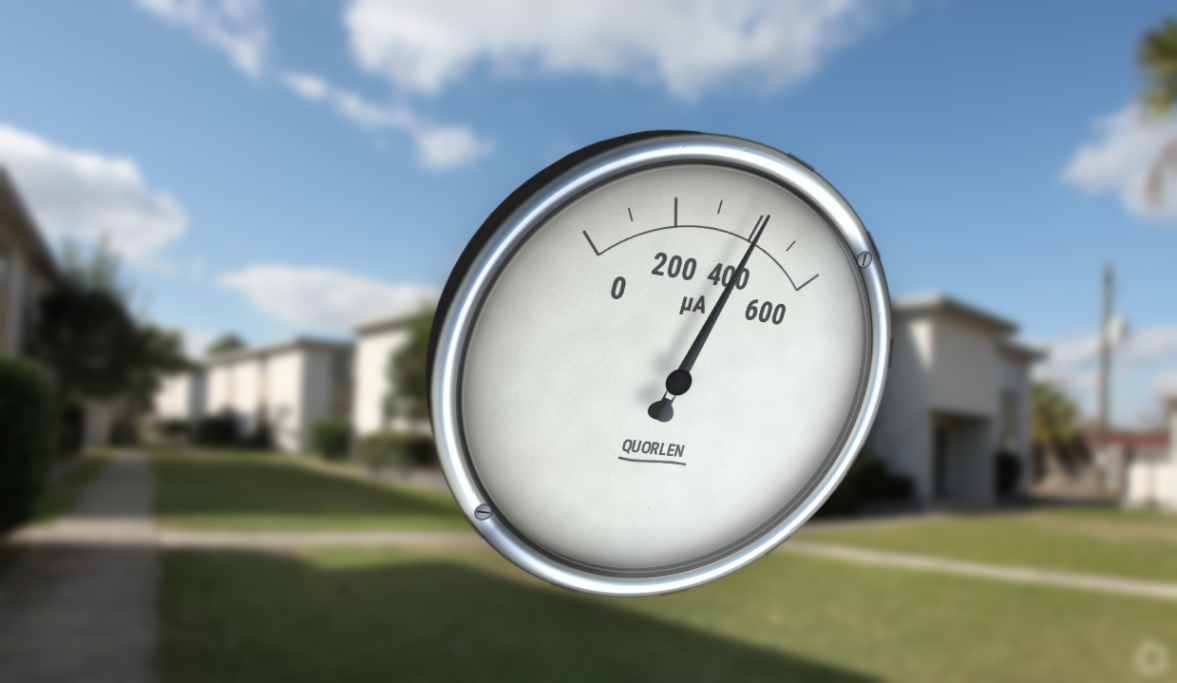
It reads value=400 unit=µA
